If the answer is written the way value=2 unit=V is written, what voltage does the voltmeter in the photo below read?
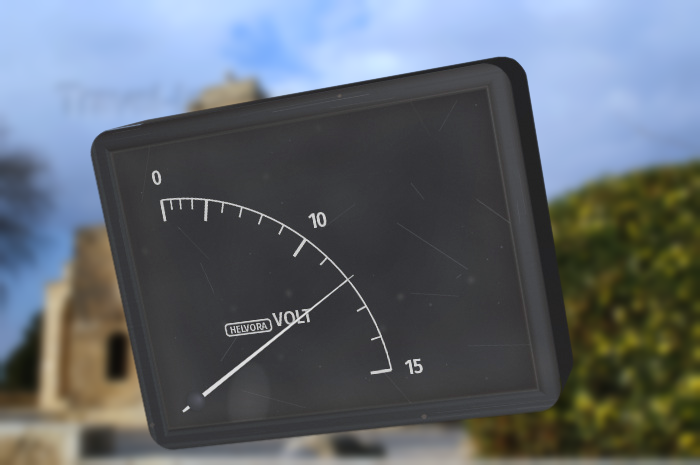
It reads value=12 unit=V
